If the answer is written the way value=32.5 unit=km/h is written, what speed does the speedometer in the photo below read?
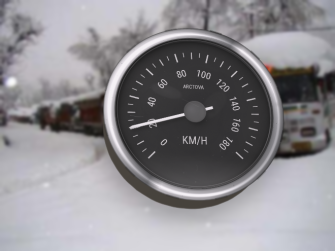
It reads value=20 unit=km/h
